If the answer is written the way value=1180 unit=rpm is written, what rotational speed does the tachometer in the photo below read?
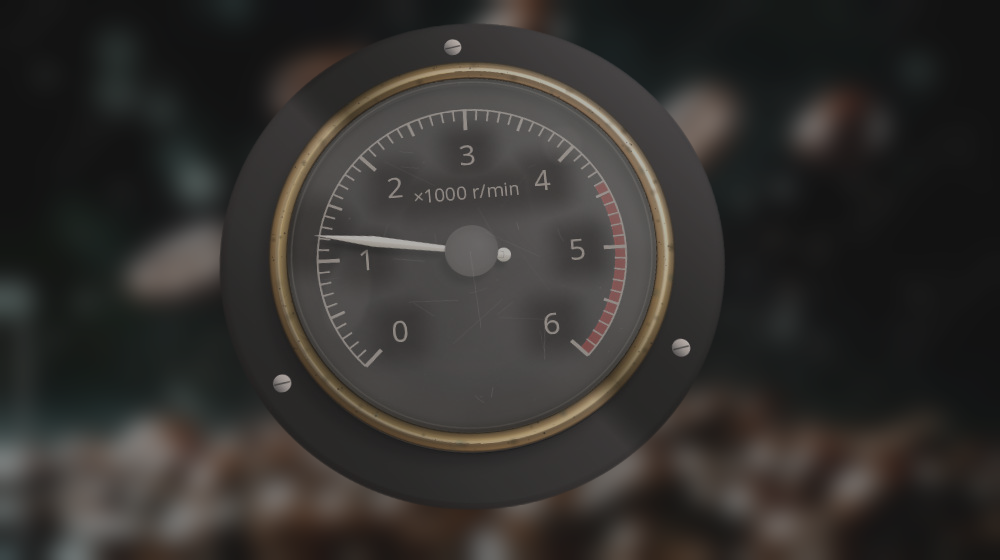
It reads value=1200 unit=rpm
